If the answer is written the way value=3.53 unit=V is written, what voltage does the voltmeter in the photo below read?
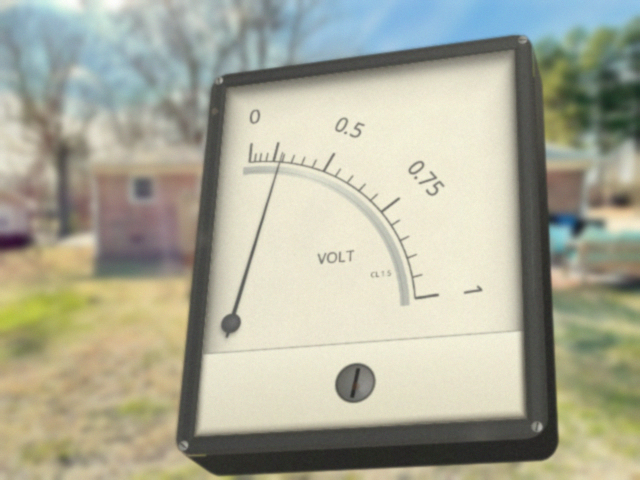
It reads value=0.3 unit=V
